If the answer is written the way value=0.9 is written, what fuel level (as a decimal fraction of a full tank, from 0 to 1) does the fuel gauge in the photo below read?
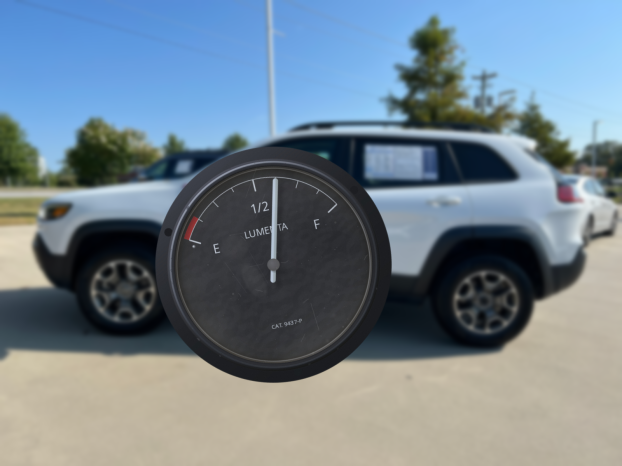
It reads value=0.625
